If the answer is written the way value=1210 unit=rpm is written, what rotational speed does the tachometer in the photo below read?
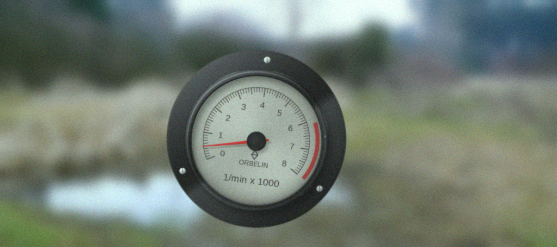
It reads value=500 unit=rpm
